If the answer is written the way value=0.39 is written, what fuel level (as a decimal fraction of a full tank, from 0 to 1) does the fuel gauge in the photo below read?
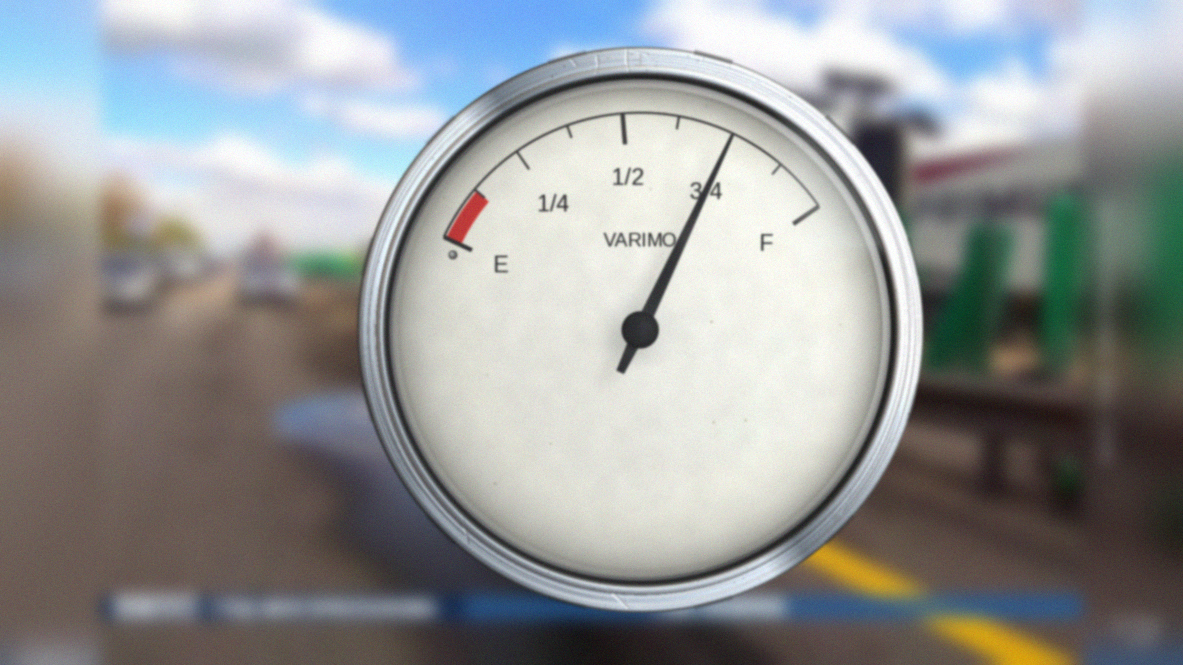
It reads value=0.75
